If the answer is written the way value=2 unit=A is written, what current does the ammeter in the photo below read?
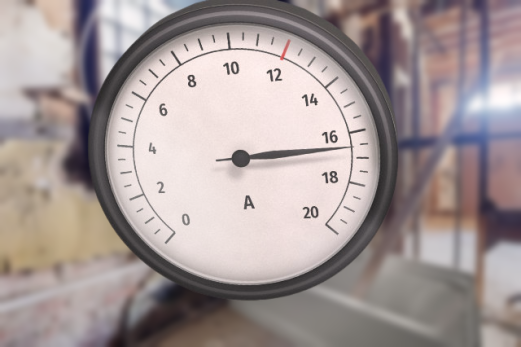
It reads value=16.5 unit=A
